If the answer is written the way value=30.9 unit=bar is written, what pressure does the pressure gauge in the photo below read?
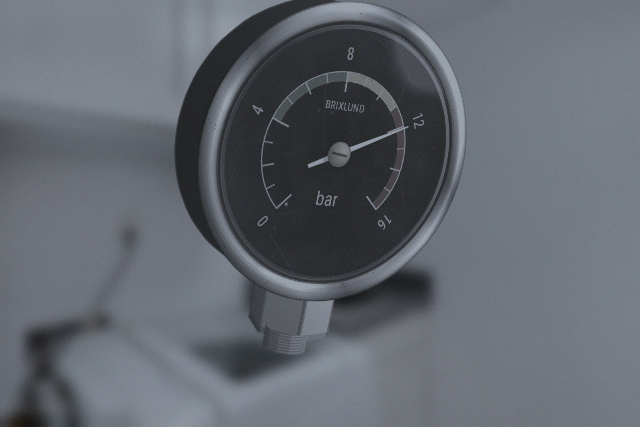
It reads value=12 unit=bar
